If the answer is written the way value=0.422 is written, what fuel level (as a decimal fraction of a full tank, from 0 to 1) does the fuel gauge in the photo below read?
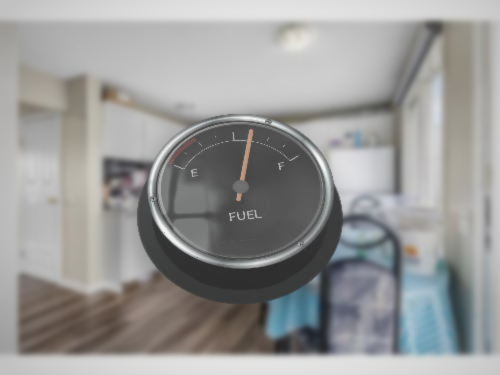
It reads value=0.625
